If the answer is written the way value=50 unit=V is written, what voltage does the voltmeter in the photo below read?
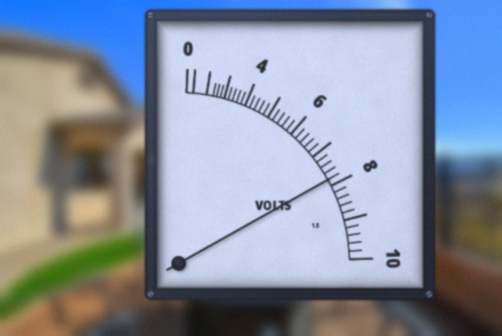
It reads value=7.8 unit=V
